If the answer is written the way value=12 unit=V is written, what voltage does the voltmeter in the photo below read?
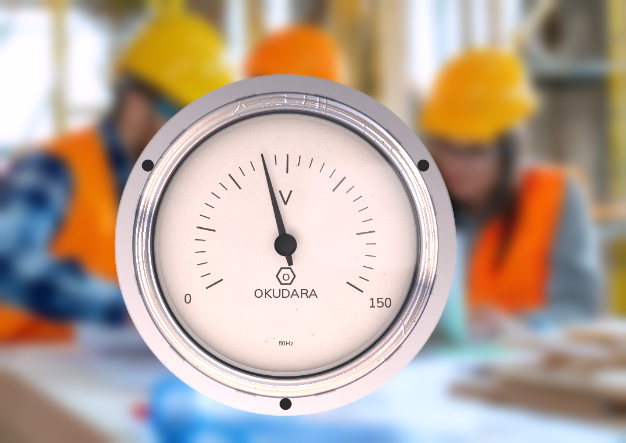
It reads value=65 unit=V
